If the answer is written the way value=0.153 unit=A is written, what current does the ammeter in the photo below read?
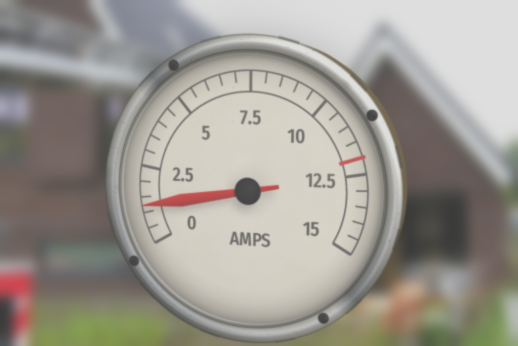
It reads value=1.25 unit=A
